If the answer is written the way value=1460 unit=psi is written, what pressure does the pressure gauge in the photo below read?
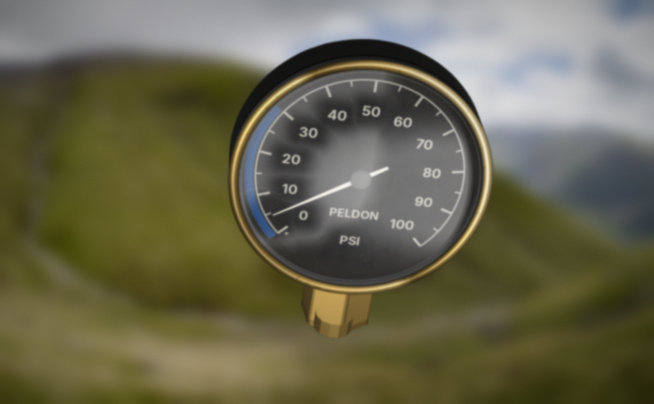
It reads value=5 unit=psi
